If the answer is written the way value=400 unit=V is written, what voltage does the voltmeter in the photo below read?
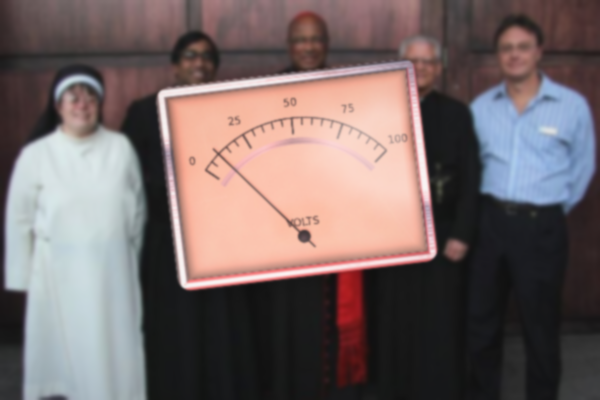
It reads value=10 unit=V
